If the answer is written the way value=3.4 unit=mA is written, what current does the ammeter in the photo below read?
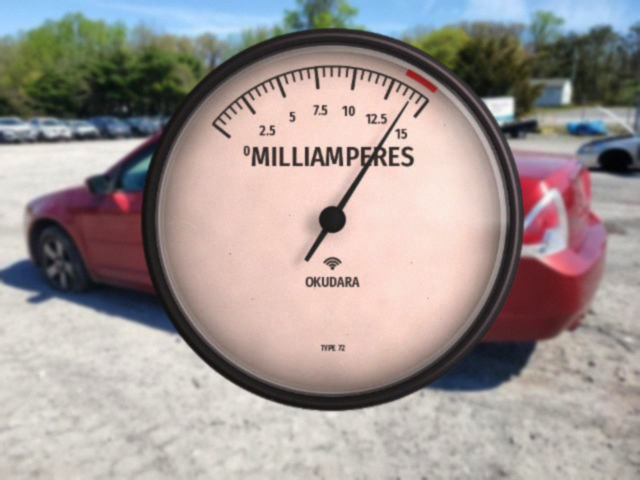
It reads value=14 unit=mA
